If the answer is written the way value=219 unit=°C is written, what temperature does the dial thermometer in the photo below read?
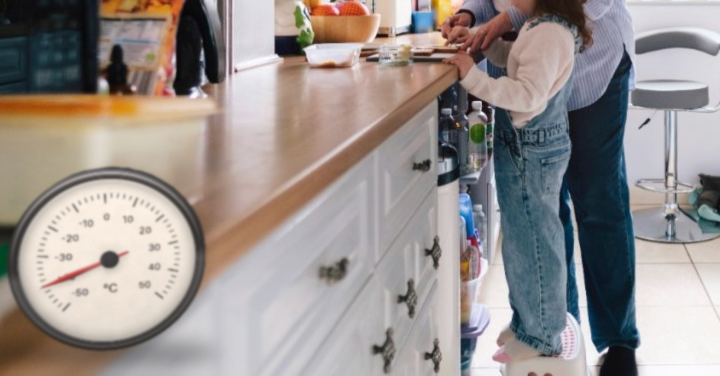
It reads value=-40 unit=°C
